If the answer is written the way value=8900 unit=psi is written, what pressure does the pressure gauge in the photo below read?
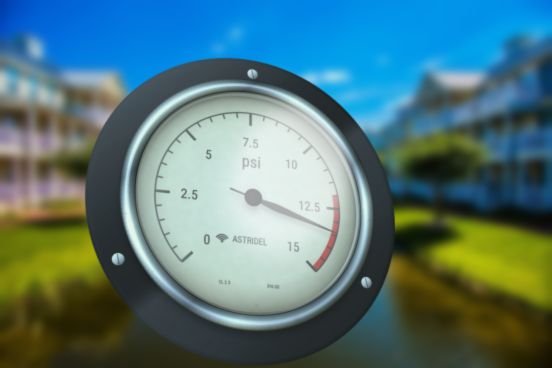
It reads value=13.5 unit=psi
